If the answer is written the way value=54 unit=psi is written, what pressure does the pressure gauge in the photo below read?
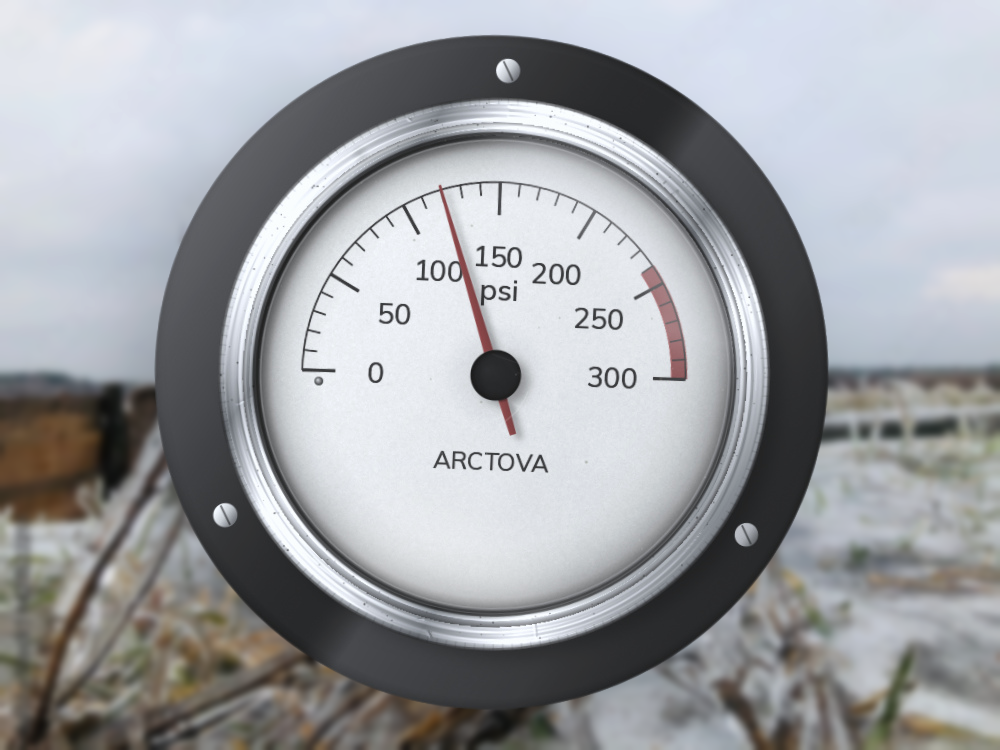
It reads value=120 unit=psi
